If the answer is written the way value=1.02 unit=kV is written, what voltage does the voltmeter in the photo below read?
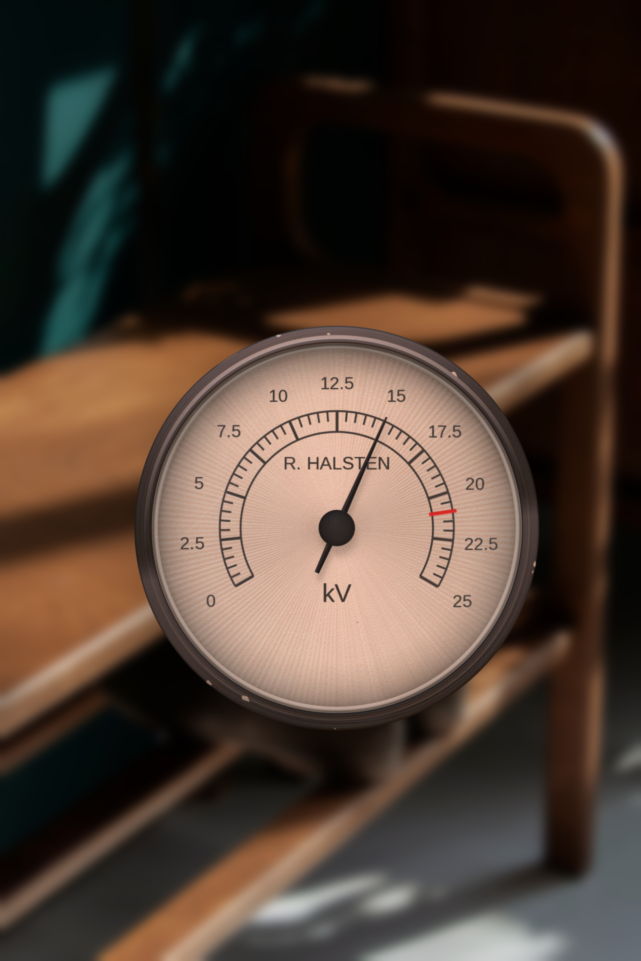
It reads value=15 unit=kV
